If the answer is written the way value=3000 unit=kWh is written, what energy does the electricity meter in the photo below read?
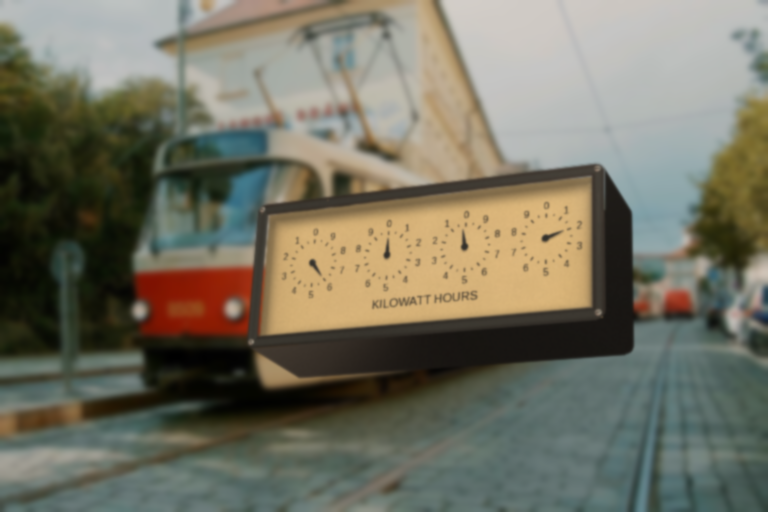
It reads value=6002 unit=kWh
